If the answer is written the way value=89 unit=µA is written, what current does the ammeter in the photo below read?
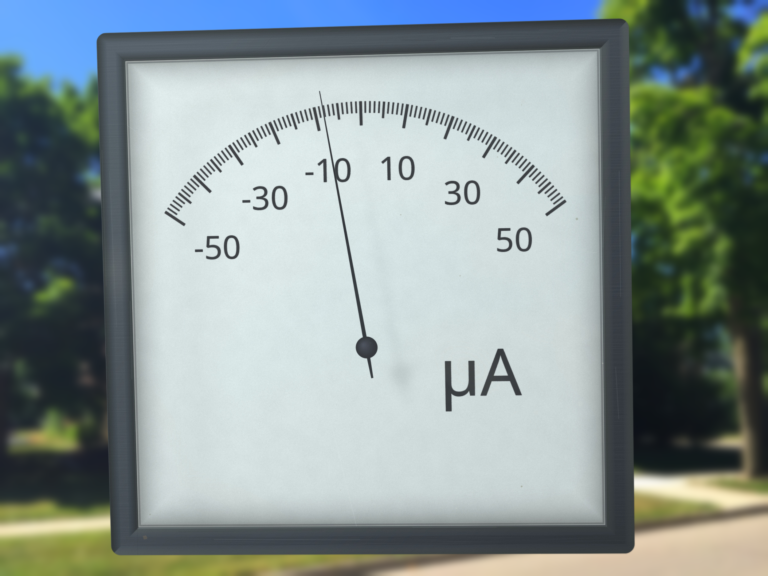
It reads value=-8 unit=µA
